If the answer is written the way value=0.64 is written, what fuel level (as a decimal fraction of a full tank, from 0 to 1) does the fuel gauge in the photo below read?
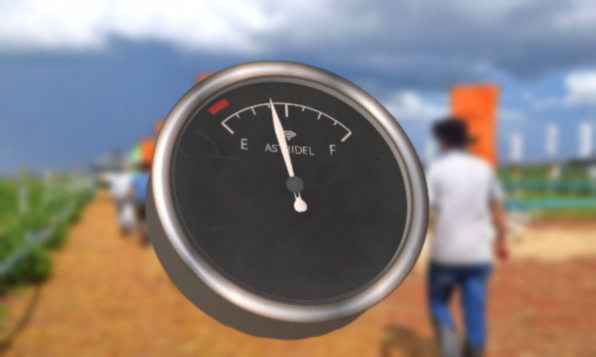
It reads value=0.375
